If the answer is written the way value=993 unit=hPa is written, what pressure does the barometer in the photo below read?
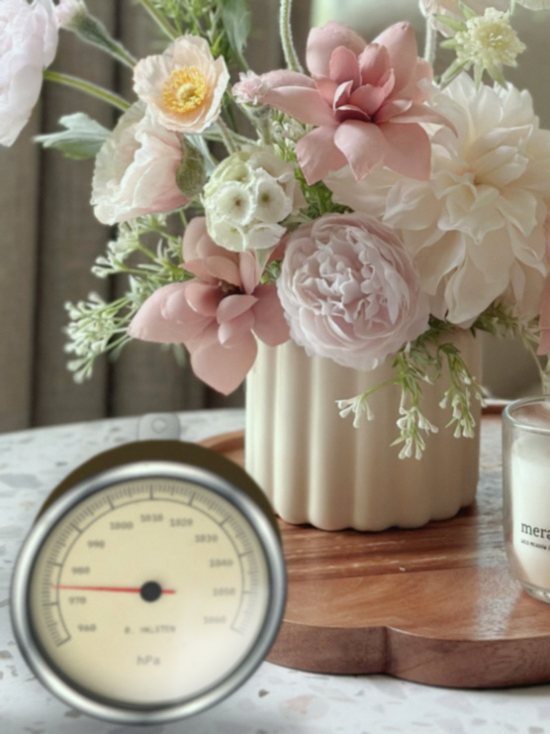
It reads value=975 unit=hPa
